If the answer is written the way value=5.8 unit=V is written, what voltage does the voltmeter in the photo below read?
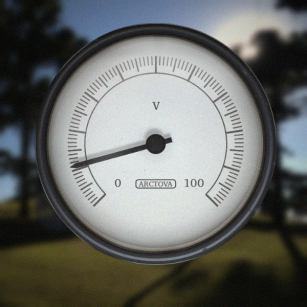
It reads value=11 unit=V
